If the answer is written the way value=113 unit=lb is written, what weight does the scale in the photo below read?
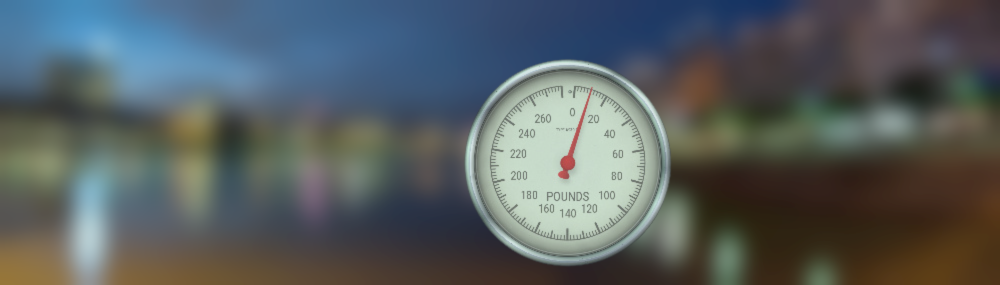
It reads value=10 unit=lb
